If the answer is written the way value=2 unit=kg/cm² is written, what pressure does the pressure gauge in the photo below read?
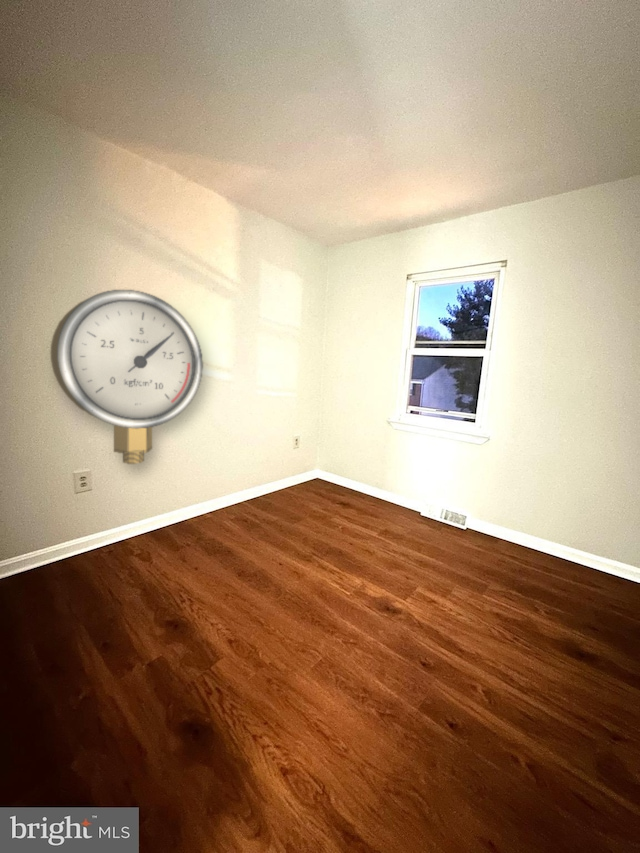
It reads value=6.5 unit=kg/cm²
